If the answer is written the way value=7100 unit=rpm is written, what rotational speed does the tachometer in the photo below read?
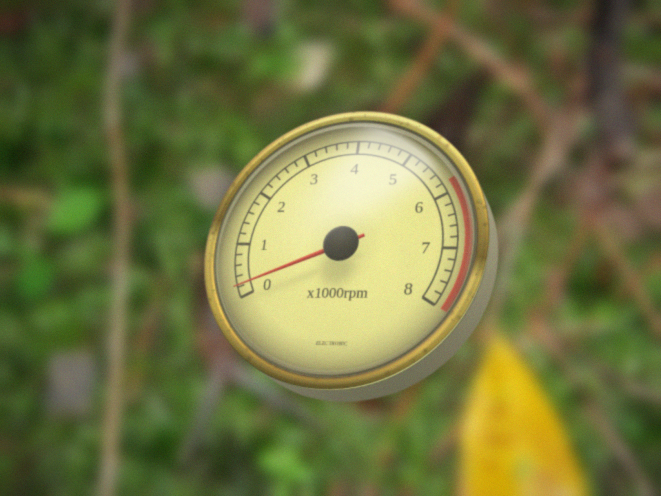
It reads value=200 unit=rpm
